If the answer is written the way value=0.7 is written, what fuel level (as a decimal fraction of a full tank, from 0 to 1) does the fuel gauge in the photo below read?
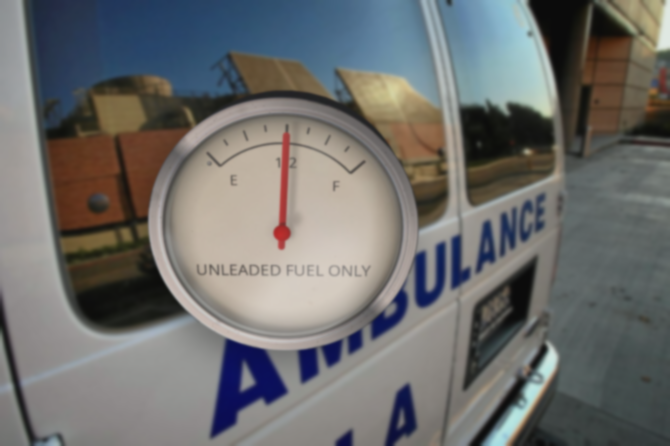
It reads value=0.5
